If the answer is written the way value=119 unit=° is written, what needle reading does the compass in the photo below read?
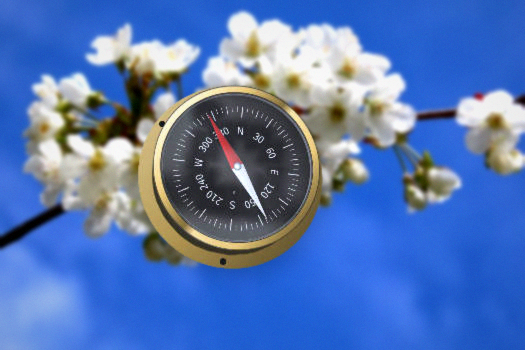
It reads value=325 unit=°
